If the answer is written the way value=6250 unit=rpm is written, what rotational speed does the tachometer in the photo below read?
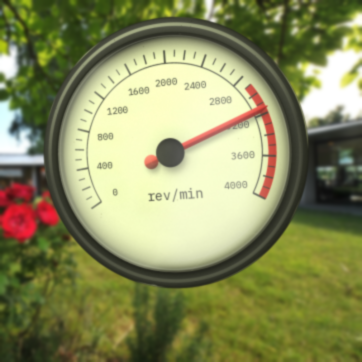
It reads value=3150 unit=rpm
